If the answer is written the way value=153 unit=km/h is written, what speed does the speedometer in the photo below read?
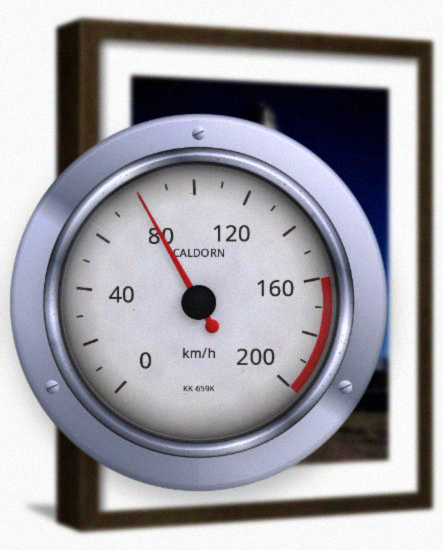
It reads value=80 unit=km/h
